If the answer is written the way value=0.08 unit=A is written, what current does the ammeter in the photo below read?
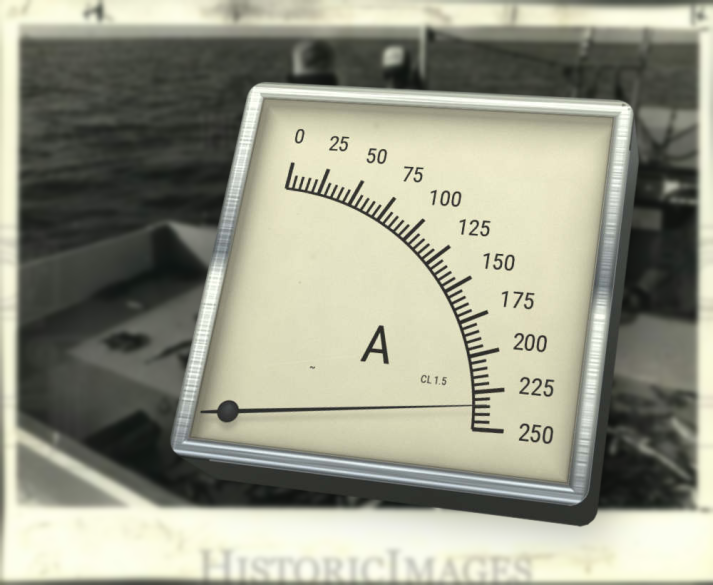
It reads value=235 unit=A
